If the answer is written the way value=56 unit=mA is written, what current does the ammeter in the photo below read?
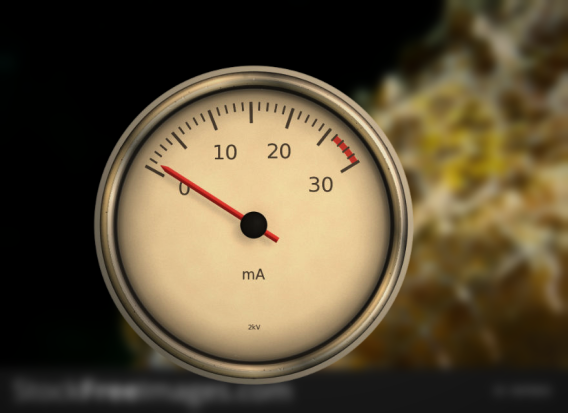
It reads value=1 unit=mA
